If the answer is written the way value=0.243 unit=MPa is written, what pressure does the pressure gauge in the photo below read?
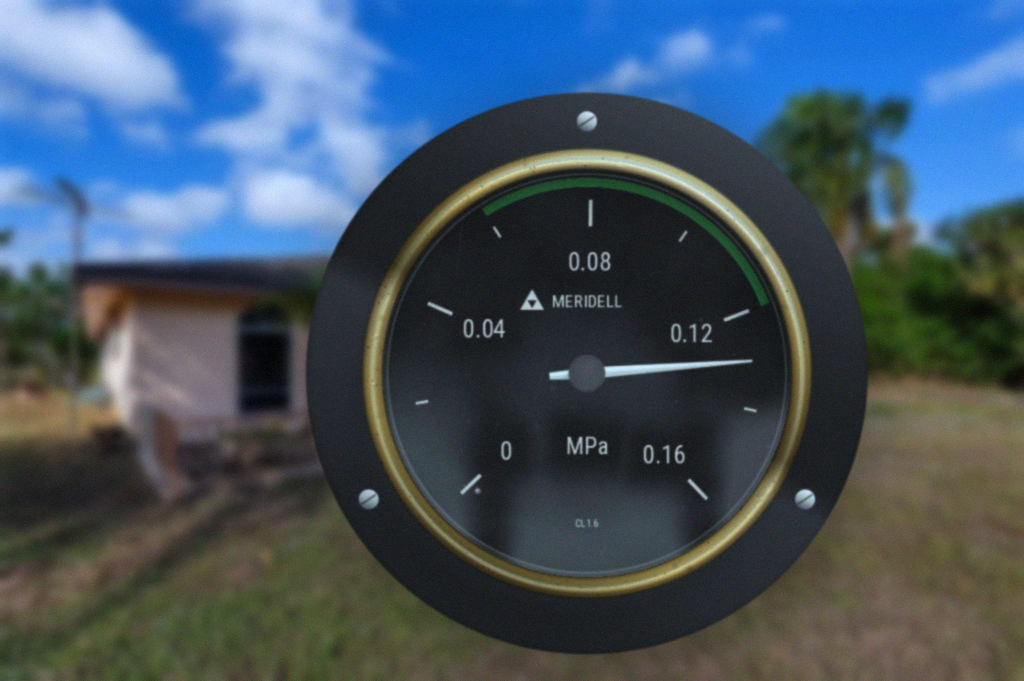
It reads value=0.13 unit=MPa
